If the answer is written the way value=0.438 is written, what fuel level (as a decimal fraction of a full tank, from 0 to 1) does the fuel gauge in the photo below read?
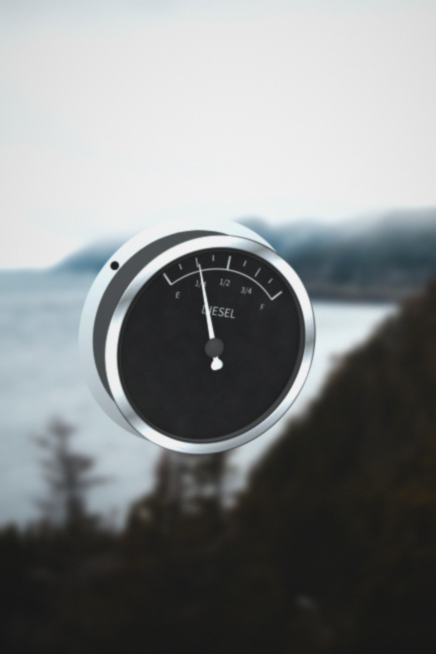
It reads value=0.25
